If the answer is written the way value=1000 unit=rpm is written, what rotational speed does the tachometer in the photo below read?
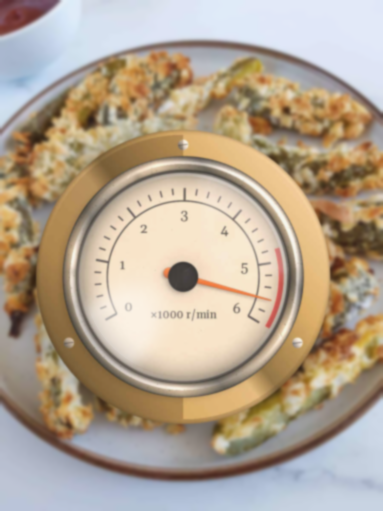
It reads value=5600 unit=rpm
